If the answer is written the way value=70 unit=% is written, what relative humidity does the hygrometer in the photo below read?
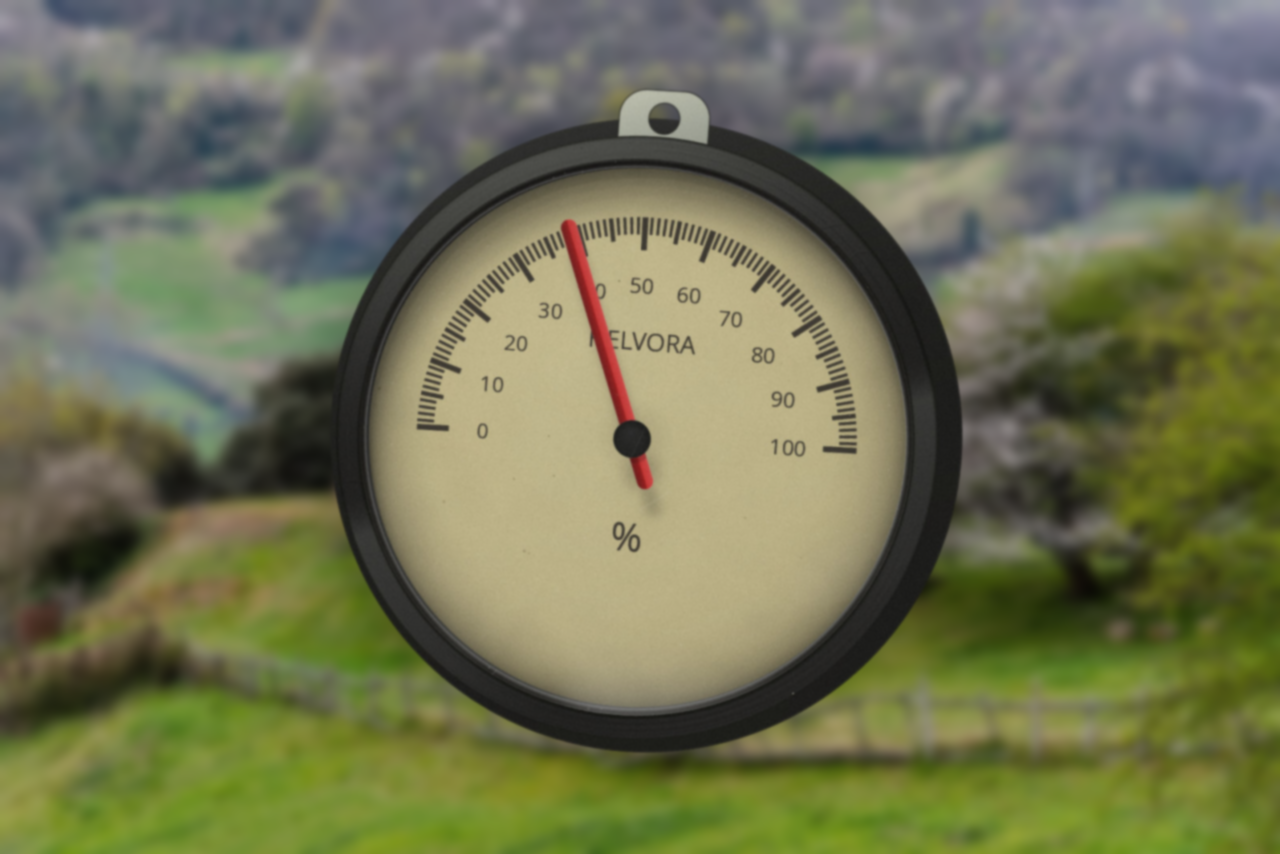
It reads value=39 unit=%
